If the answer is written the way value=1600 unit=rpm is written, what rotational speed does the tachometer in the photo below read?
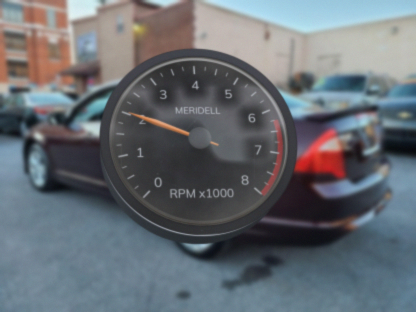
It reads value=2000 unit=rpm
